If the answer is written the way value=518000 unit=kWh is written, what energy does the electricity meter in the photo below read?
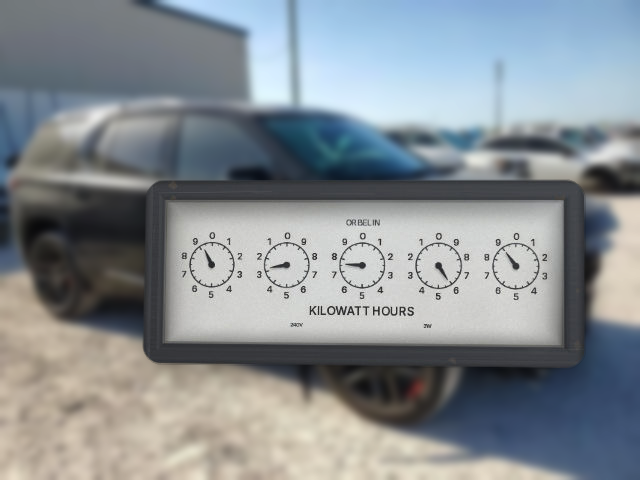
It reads value=92759 unit=kWh
